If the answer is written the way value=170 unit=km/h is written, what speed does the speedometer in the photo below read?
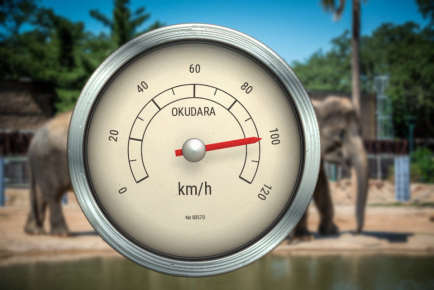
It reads value=100 unit=km/h
